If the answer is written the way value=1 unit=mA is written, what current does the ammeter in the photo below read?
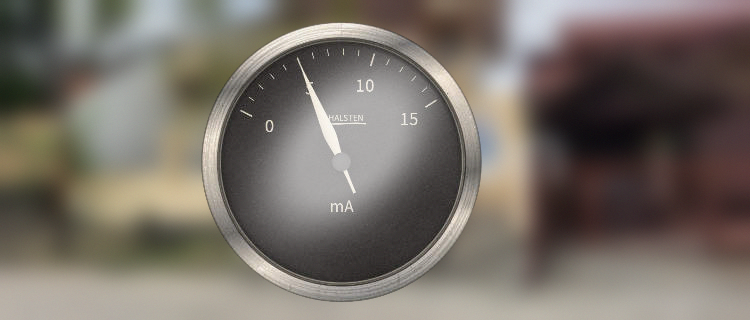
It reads value=5 unit=mA
